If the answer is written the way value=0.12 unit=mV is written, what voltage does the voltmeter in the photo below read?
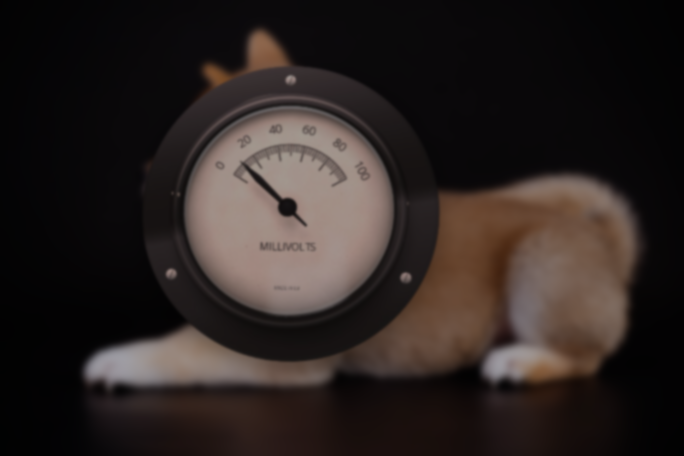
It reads value=10 unit=mV
